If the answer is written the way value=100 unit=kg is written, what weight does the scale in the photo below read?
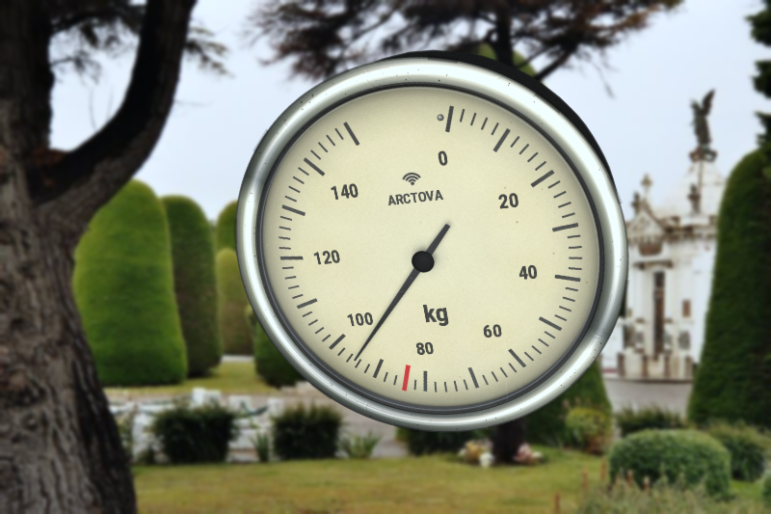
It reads value=95 unit=kg
